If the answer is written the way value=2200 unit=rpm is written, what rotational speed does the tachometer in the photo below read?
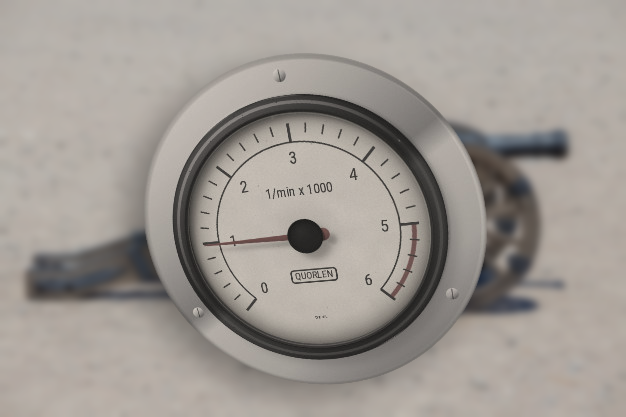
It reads value=1000 unit=rpm
